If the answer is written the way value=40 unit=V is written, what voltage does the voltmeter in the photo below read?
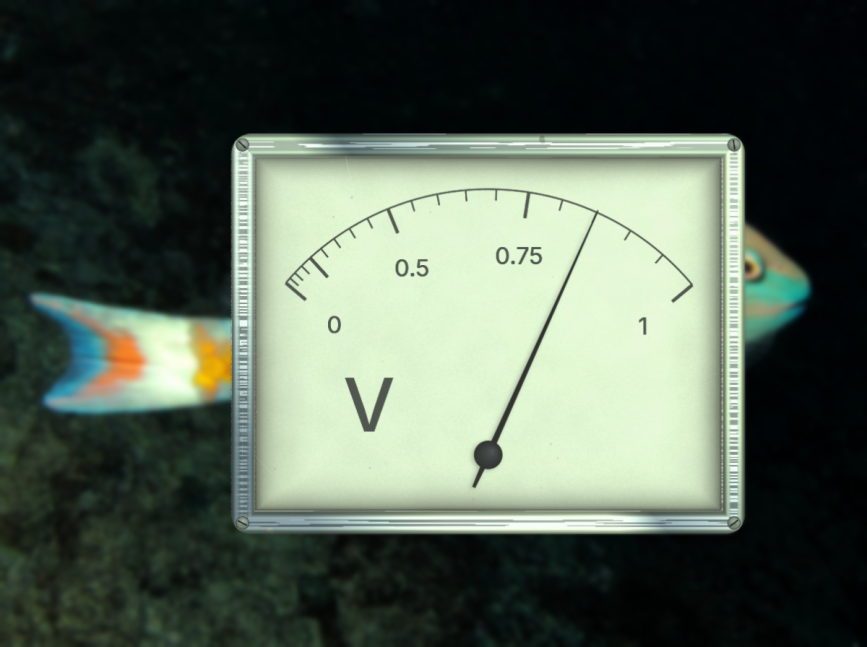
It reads value=0.85 unit=V
